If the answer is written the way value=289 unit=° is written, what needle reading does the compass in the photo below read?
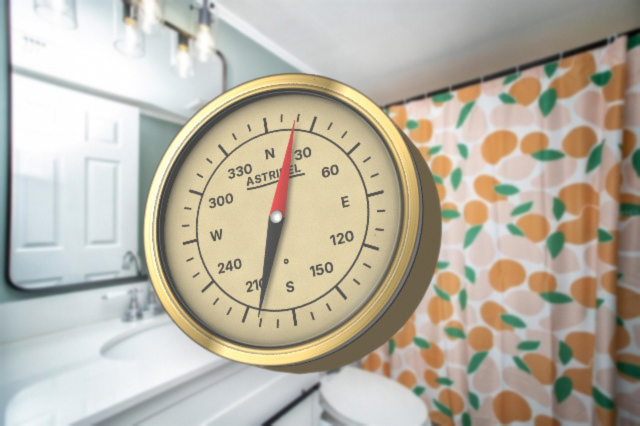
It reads value=20 unit=°
